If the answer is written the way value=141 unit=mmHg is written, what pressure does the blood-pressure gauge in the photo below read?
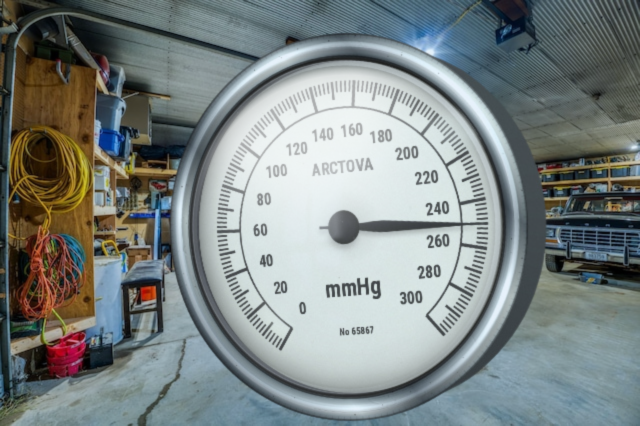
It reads value=250 unit=mmHg
